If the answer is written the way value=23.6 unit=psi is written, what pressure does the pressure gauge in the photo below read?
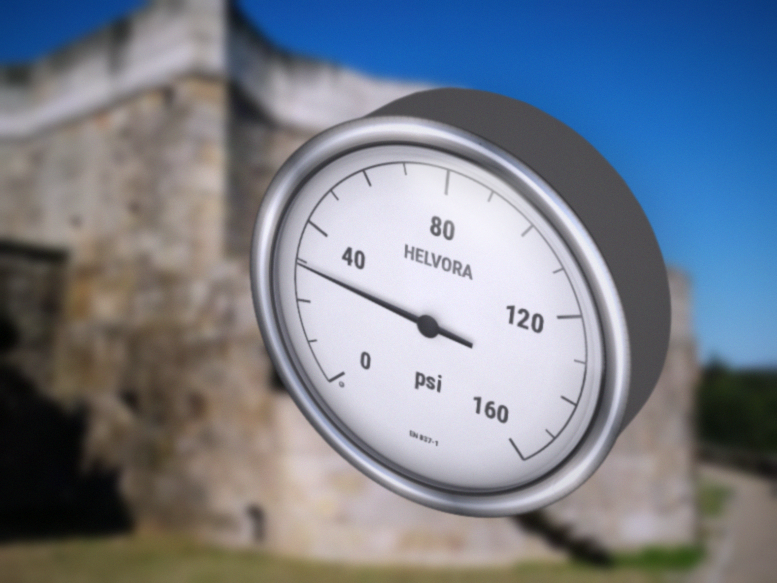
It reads value=30 unit=psi
